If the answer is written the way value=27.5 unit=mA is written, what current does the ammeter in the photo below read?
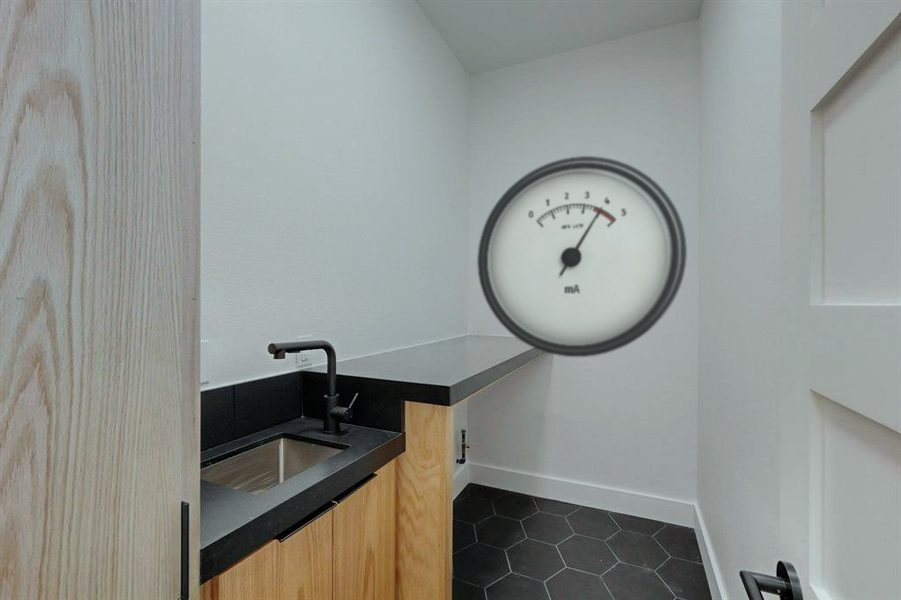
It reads value=4 unit=mA
